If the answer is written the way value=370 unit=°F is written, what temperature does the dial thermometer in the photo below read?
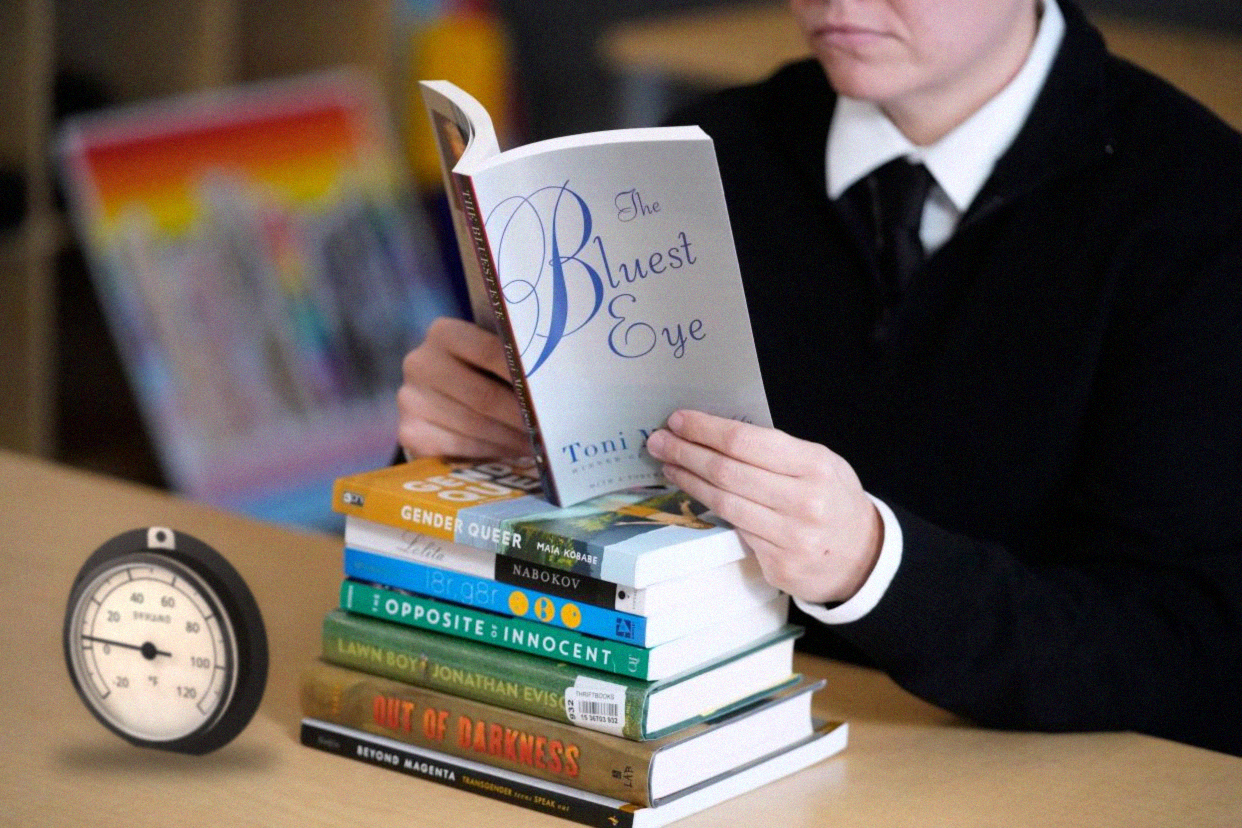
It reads value=5 unit=°F
